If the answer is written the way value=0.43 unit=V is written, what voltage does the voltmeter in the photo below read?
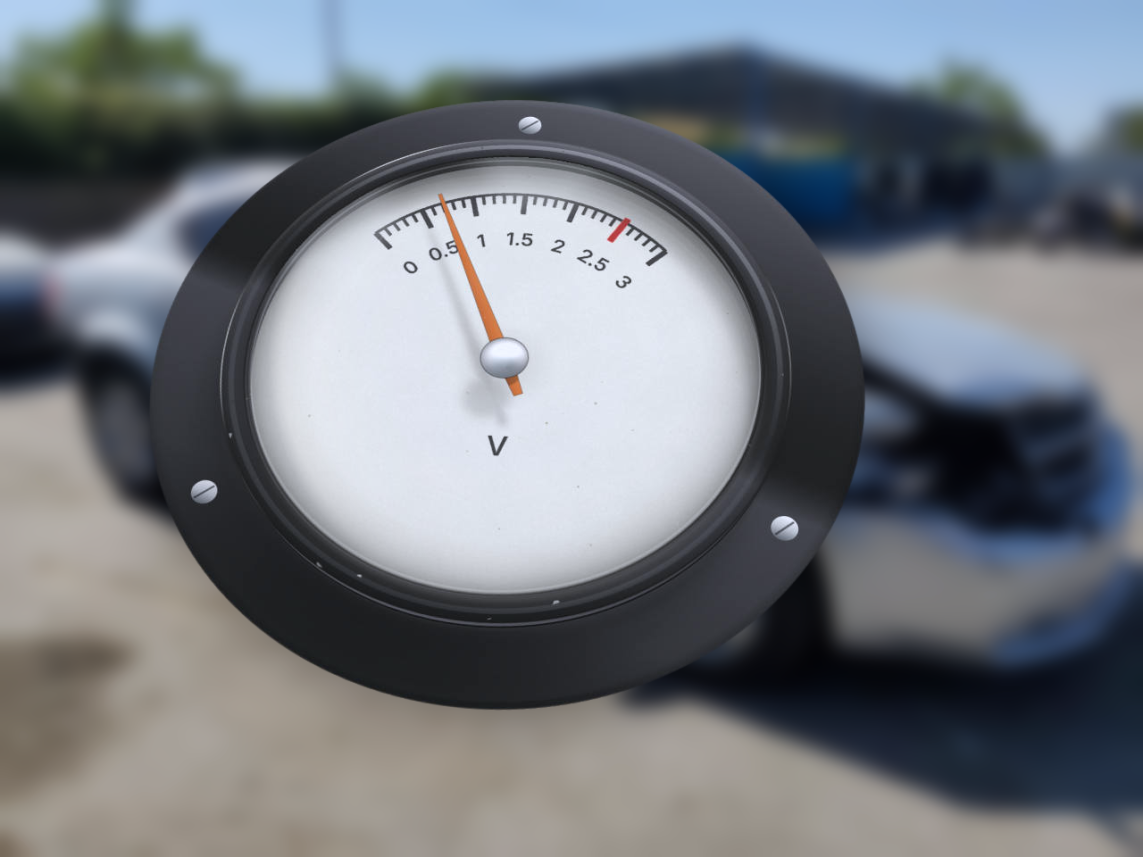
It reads value=0.7 unit=V
